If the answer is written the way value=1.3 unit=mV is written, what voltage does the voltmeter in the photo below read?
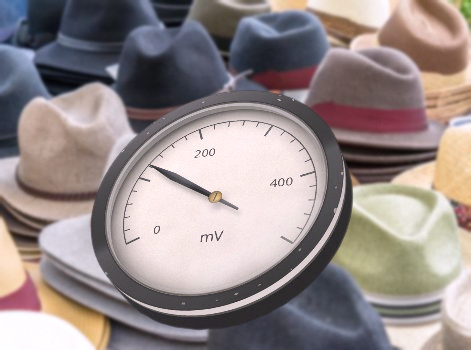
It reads value=120 unit=mV
